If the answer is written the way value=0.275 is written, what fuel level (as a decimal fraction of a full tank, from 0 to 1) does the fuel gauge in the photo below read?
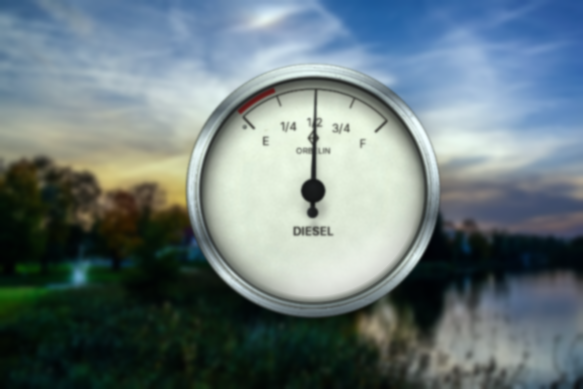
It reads value=0.5
